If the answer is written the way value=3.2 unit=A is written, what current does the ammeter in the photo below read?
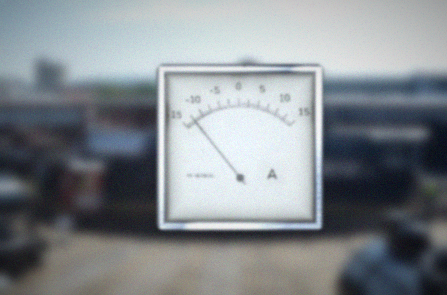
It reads value=-12.5 unit=A
